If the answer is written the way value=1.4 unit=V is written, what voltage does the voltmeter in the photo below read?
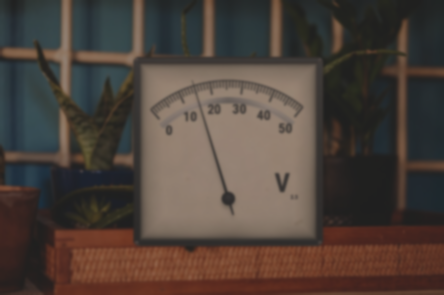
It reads value=15 unit=V
